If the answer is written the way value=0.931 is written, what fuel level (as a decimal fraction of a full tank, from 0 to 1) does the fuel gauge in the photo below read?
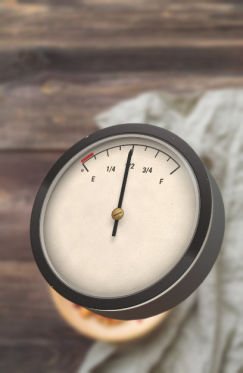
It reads value=0.5
